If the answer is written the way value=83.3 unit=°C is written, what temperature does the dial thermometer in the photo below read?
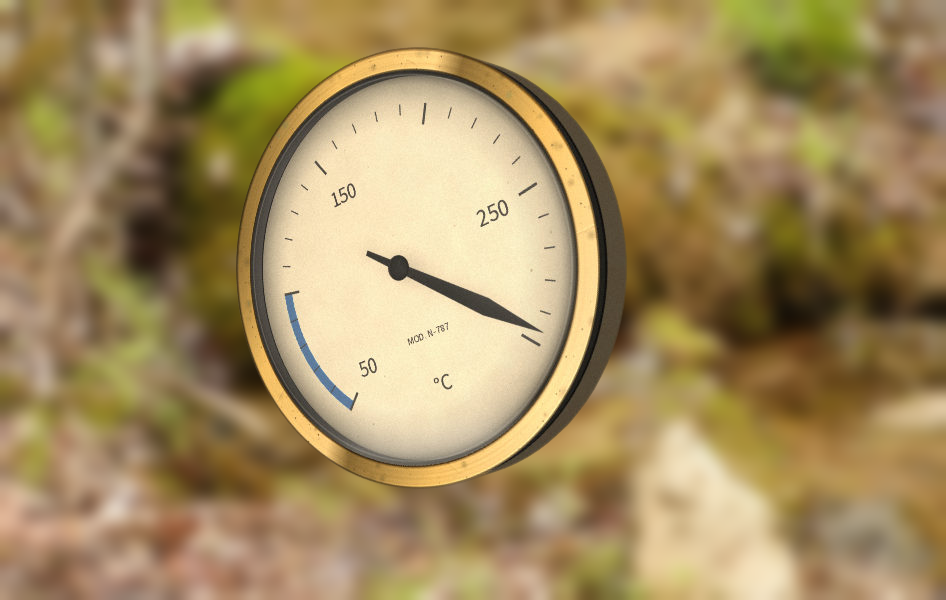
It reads value=295 unit=°C
